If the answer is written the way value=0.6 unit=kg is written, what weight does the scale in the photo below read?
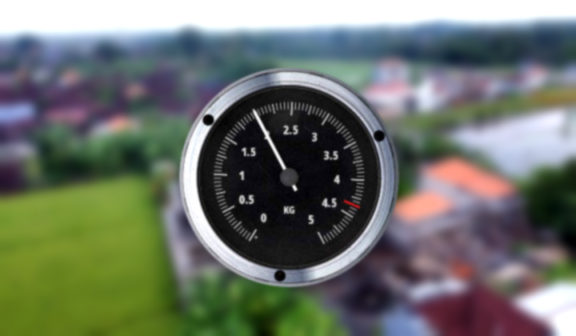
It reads value=2 unit=kg
